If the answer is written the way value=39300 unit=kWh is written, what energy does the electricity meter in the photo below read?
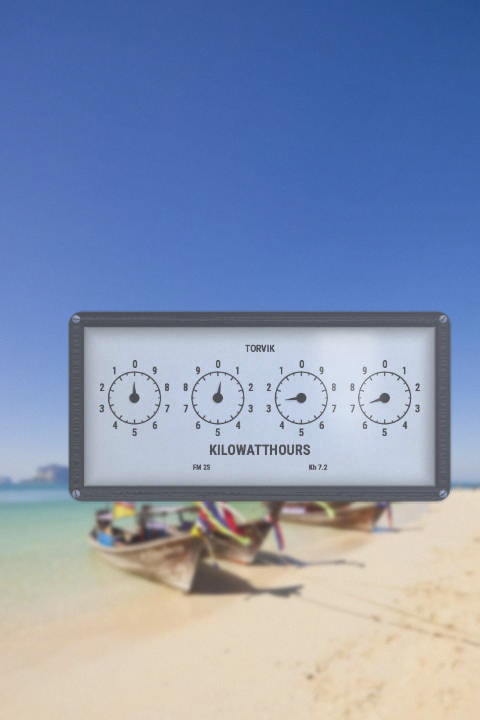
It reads value=27 unit=kWh
